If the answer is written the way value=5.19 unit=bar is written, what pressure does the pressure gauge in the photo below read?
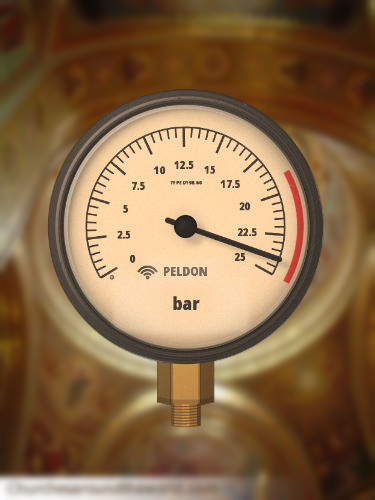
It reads value=24 unit=bar
